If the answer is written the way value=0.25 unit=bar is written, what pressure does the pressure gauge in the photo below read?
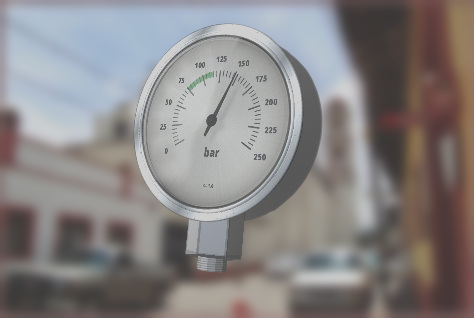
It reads value=150 unit=bar
